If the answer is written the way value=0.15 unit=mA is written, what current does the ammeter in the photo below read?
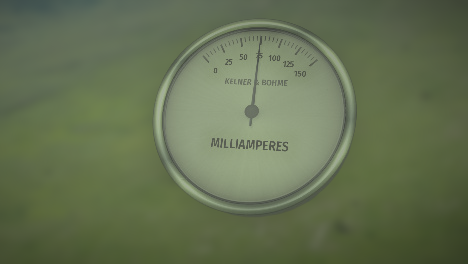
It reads value=75 unit=mA
